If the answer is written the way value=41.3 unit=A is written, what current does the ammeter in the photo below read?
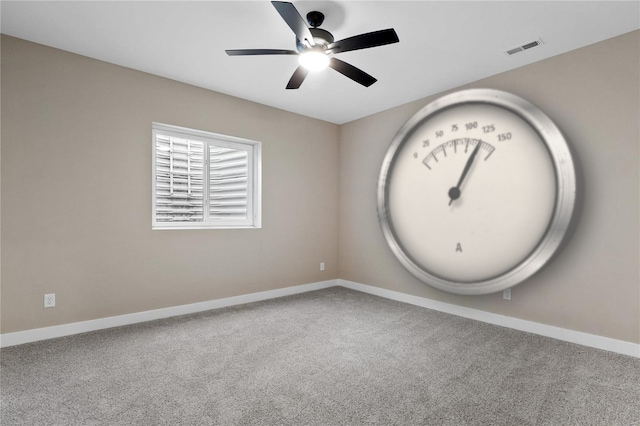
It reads value=125 unit=A
